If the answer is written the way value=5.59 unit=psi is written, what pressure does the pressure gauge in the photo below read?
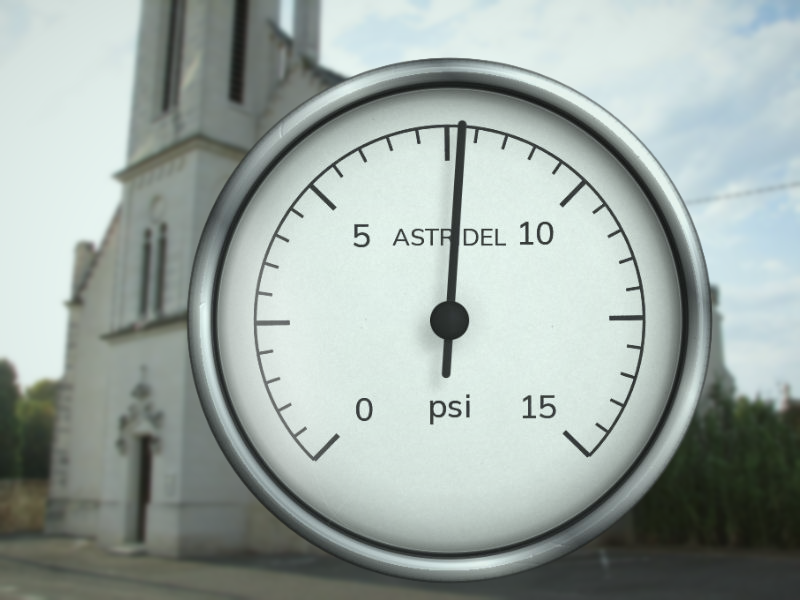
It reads value=7.75 unit=psi
